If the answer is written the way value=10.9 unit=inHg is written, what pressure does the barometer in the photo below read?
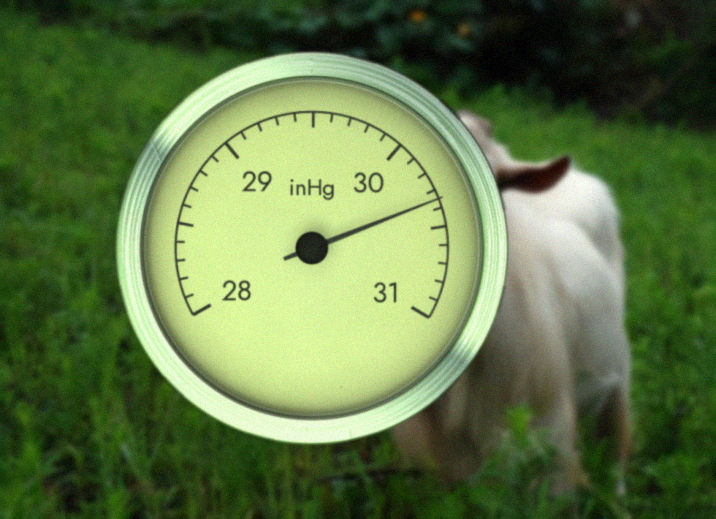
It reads value=30.35 unit=inHg
